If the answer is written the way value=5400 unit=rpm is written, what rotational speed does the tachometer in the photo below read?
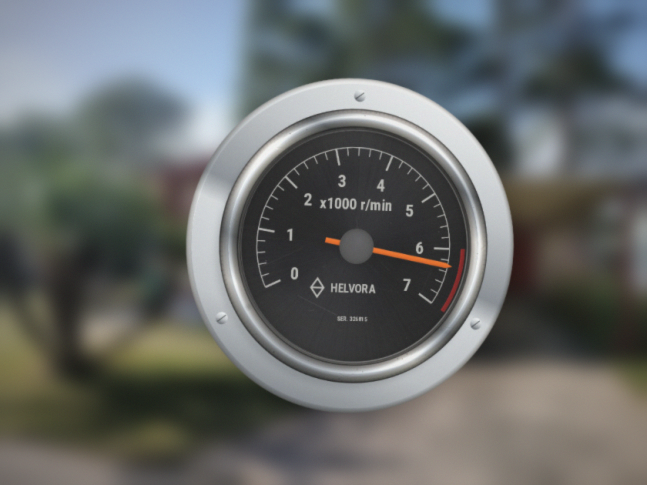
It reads value=6300 unit=rpm
